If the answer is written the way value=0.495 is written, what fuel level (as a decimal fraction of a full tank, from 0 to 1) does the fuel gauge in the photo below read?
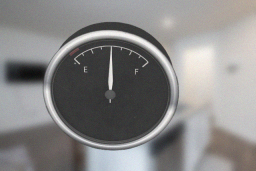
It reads value=0.5
